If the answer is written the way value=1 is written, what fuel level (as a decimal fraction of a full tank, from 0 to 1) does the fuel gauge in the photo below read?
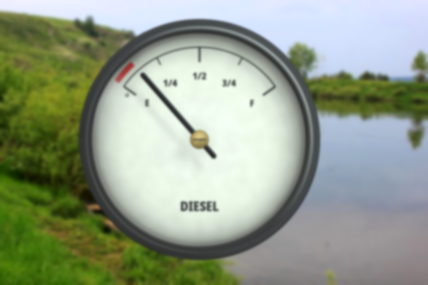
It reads value=0.125
